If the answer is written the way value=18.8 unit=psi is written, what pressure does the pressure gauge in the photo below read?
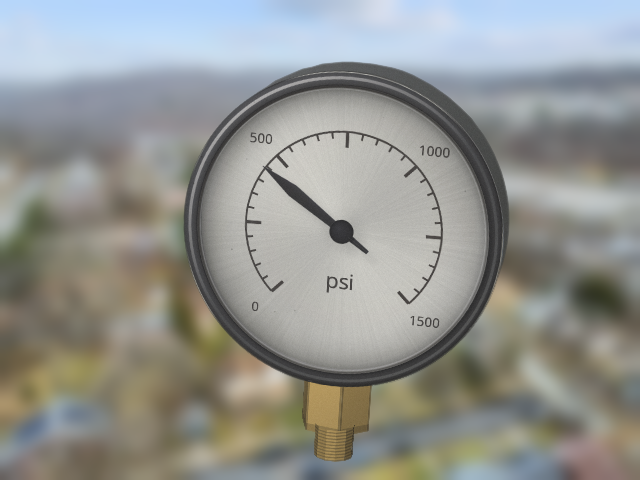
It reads value=450 unit=psi
